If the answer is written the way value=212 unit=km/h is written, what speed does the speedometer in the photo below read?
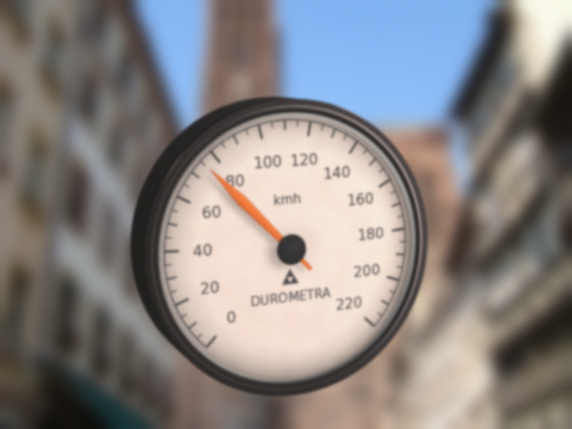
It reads value=75 unit=km/h
